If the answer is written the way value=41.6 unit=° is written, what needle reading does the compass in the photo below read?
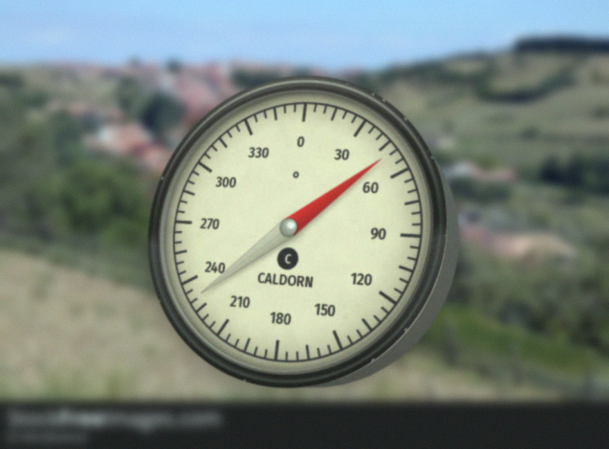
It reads value=50 unit=°
